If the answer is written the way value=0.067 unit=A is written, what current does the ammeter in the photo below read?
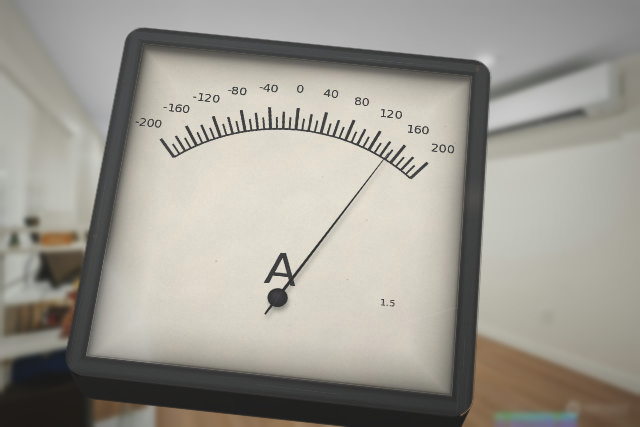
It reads value=150 unit=A
